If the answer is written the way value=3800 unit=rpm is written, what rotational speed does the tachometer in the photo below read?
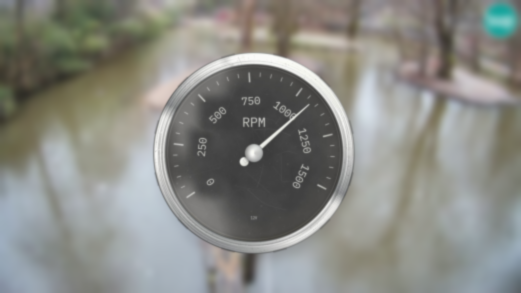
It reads value=1075 unit=rpm
